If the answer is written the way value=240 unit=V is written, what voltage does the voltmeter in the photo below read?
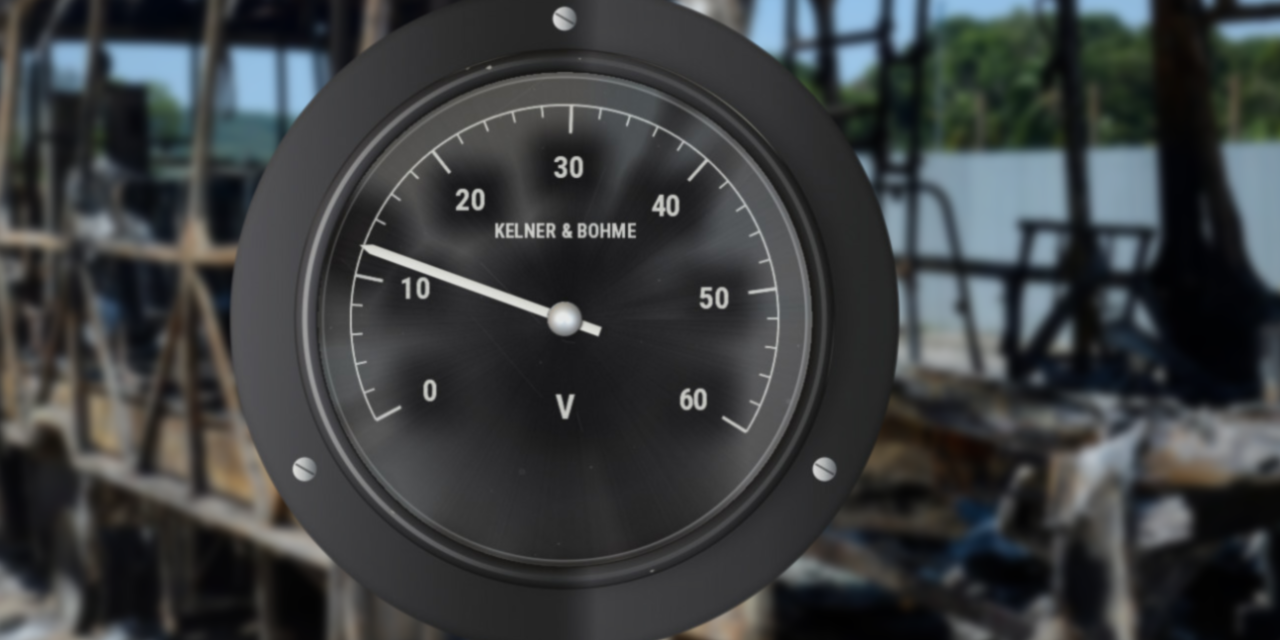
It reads value=12 unit=V
